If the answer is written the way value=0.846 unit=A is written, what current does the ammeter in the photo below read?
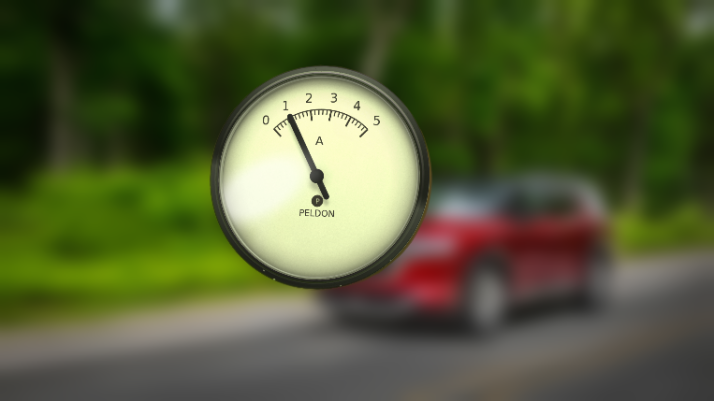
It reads value=1 unit=A
